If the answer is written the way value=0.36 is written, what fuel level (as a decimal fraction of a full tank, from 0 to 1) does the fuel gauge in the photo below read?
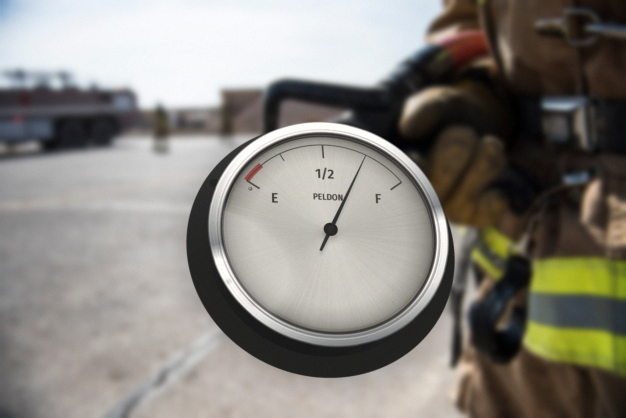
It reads value=0.75
